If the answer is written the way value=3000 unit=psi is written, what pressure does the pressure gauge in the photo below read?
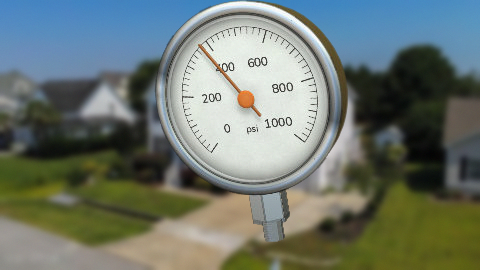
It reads value=380 unit=psi
